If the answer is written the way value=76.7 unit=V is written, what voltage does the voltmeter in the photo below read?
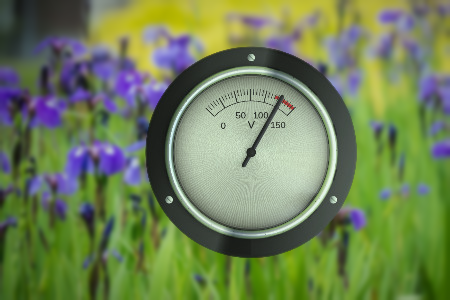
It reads value=125 unit=V
